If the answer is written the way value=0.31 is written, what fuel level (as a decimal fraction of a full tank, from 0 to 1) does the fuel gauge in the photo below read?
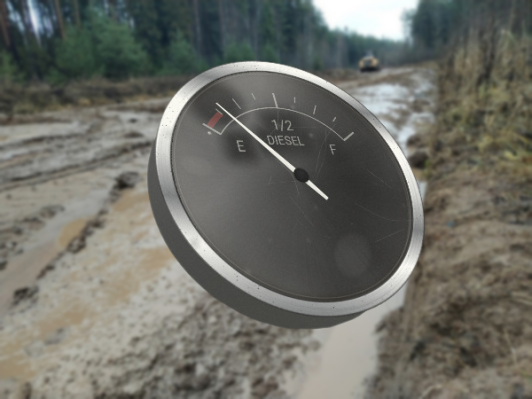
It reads value=0.125
